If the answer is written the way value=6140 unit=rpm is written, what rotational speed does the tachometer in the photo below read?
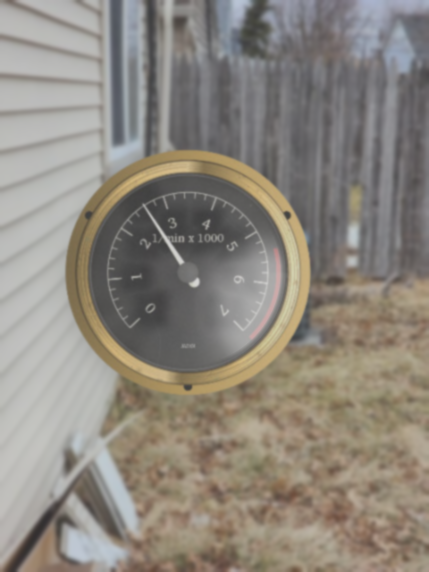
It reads value=2600 unit=rpm
